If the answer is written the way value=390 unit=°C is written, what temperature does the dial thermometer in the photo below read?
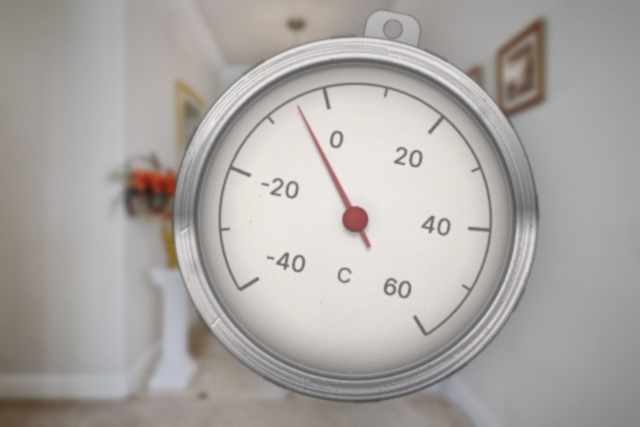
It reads value=-5 unit=°C
